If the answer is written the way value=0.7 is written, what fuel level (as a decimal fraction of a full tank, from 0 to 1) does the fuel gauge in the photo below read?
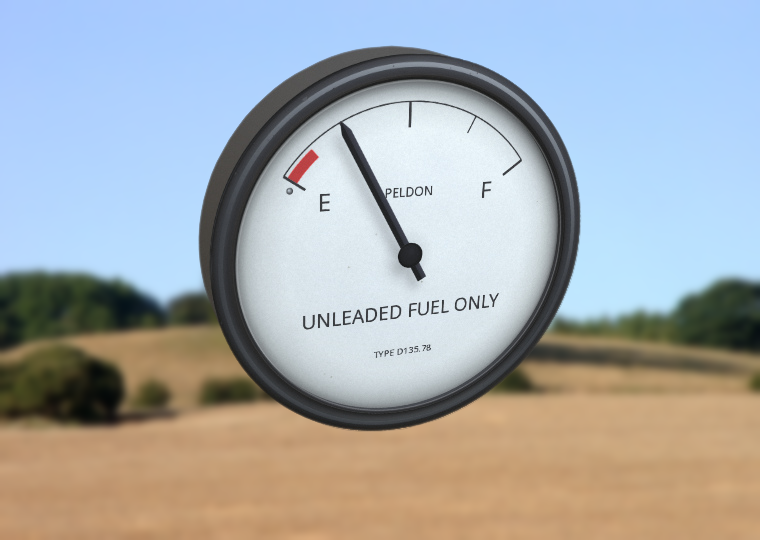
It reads value=0.25
